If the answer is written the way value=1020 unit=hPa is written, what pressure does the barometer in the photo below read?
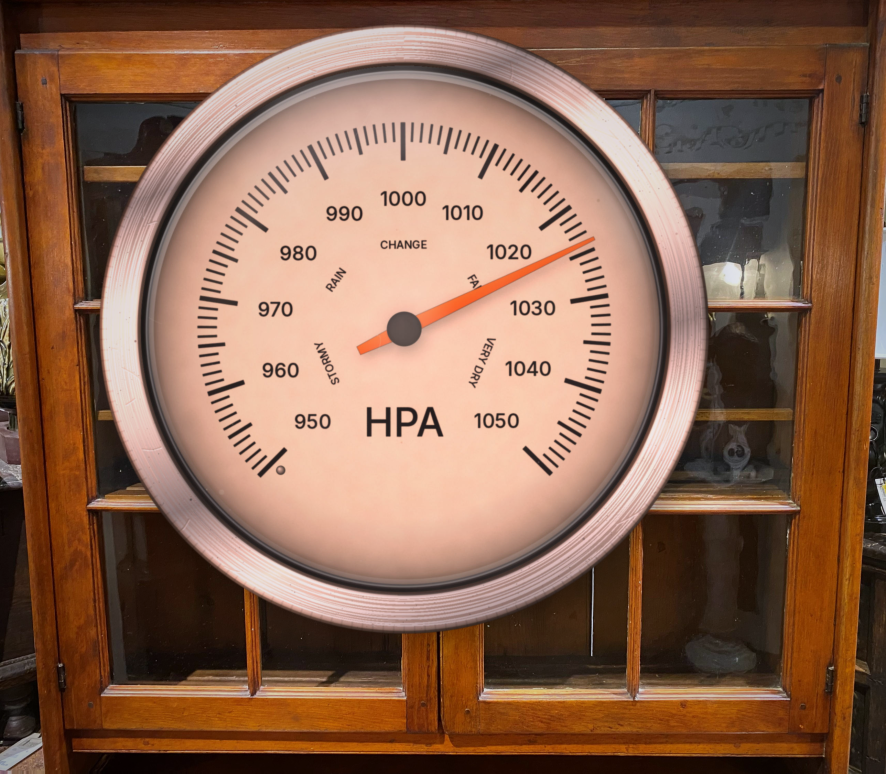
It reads value=1024 unit=hPa
